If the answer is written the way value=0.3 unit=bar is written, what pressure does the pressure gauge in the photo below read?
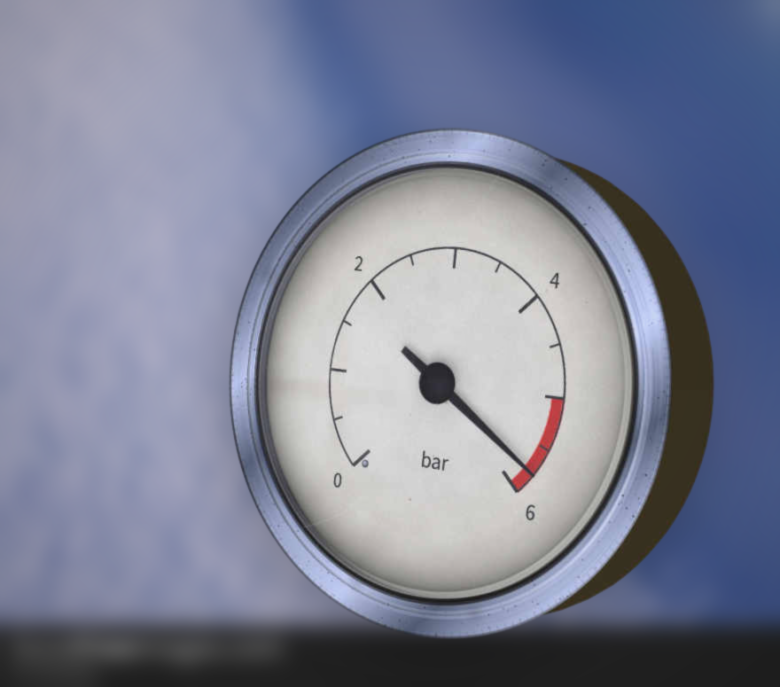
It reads value=5.75 unit=bar
